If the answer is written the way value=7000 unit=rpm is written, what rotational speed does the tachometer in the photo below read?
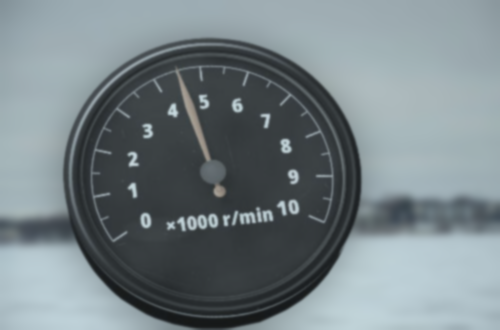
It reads value=4500 unit=rpm
